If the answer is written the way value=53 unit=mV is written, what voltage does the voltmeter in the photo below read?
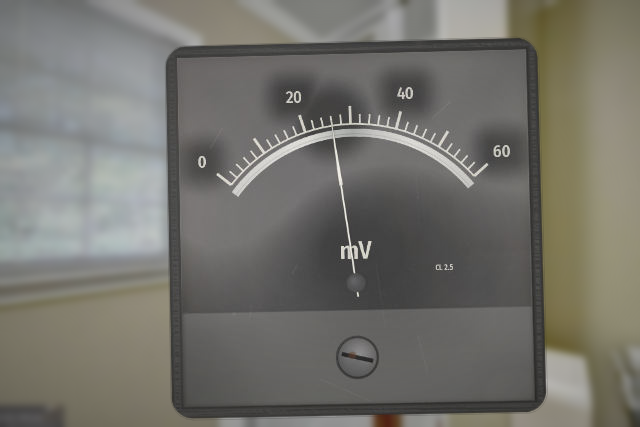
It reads value=26 unit=mV
